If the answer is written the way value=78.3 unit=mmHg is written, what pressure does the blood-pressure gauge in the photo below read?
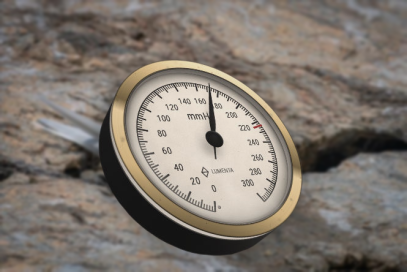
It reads value=170 unit=mmHg
